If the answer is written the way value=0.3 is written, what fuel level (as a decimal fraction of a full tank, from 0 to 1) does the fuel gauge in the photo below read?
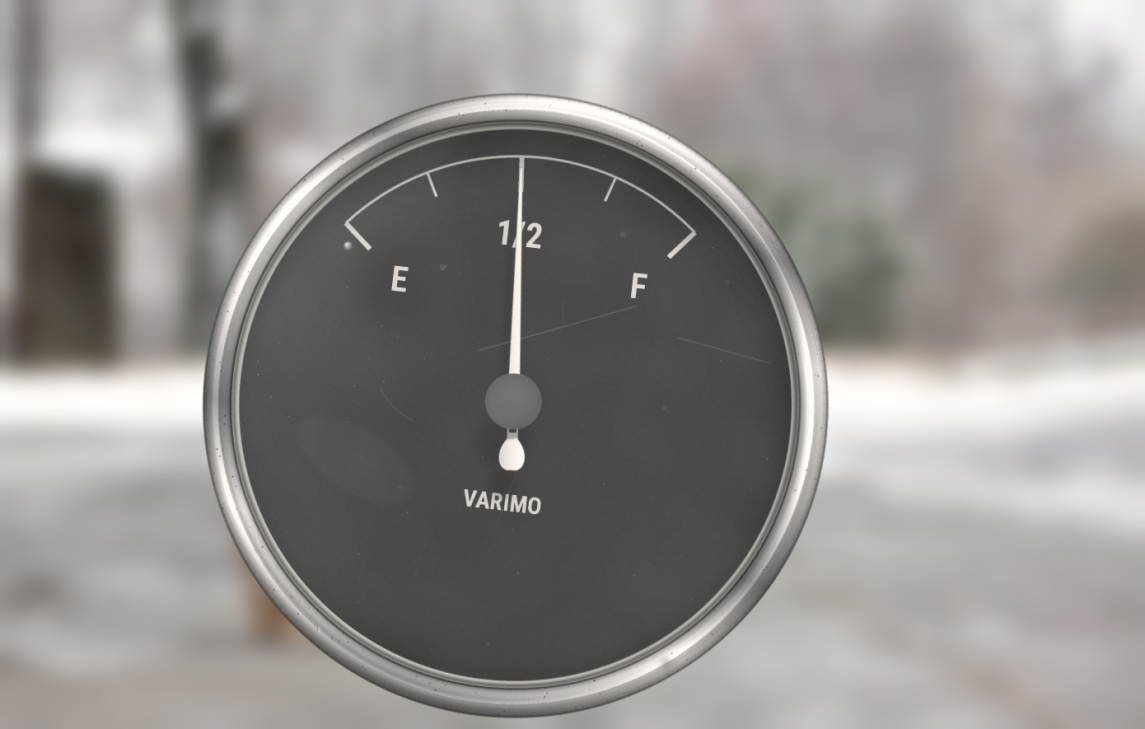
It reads value=0.5
